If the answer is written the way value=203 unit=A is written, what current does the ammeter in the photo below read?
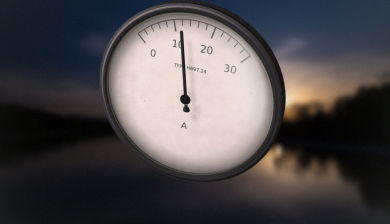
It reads value=12 unit=A
